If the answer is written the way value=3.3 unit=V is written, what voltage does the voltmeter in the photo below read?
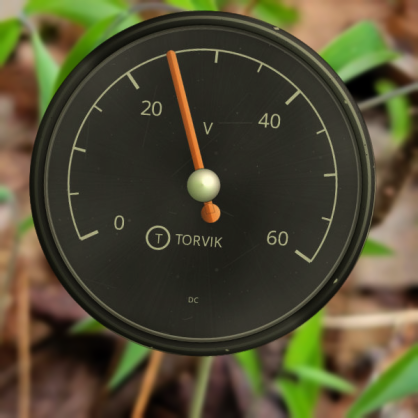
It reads value=25 unit=V
